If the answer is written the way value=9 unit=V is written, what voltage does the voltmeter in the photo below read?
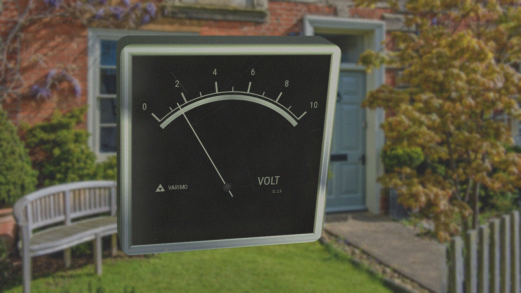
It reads value=1.5 unit=V
